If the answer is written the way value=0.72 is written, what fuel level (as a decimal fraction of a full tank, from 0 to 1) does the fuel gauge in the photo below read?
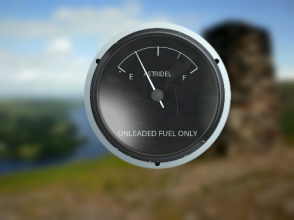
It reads value=0.25
